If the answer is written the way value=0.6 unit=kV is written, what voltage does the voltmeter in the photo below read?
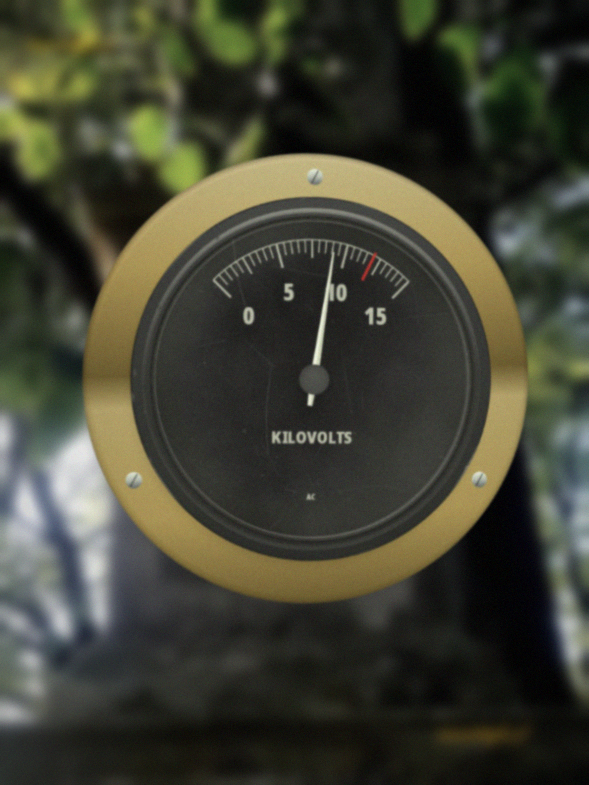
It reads value=9 unit=kV
